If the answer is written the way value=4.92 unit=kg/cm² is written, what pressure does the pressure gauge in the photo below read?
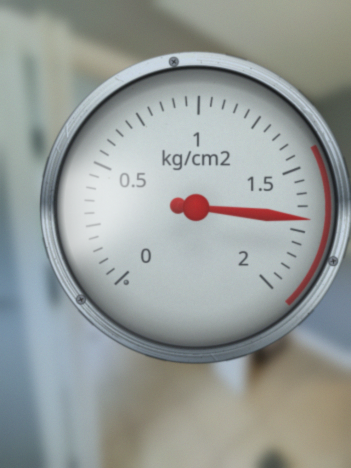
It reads value=1.7 unit=kg/cm²
